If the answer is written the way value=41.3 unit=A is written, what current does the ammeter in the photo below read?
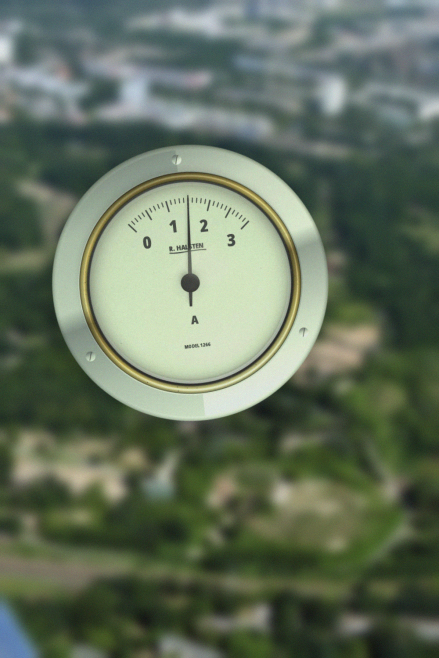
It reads value=1.5 unit=A
